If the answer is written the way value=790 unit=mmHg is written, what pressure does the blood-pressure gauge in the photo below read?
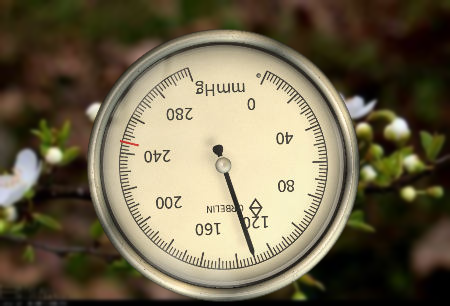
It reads value=130 unit=mmHg
